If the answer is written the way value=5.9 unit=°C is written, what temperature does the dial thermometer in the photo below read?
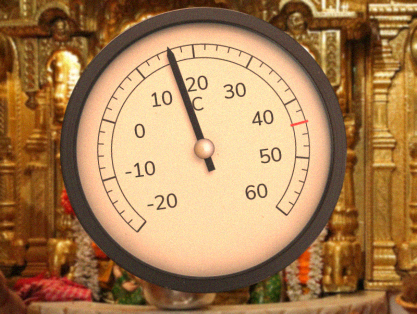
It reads value=16 unit=°C
